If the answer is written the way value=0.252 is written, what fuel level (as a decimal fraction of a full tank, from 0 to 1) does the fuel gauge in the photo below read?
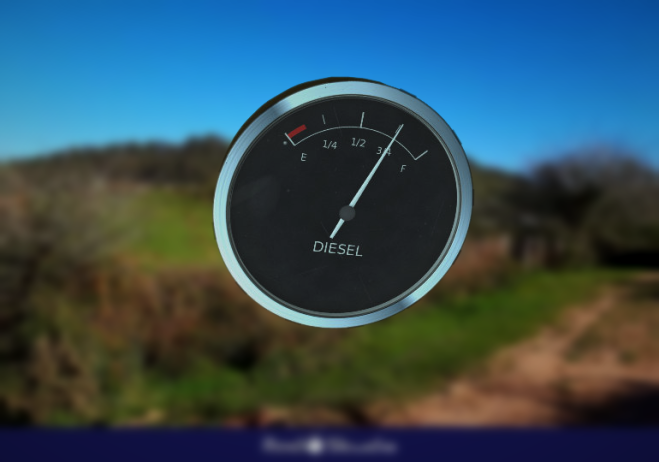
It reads value=0.75
